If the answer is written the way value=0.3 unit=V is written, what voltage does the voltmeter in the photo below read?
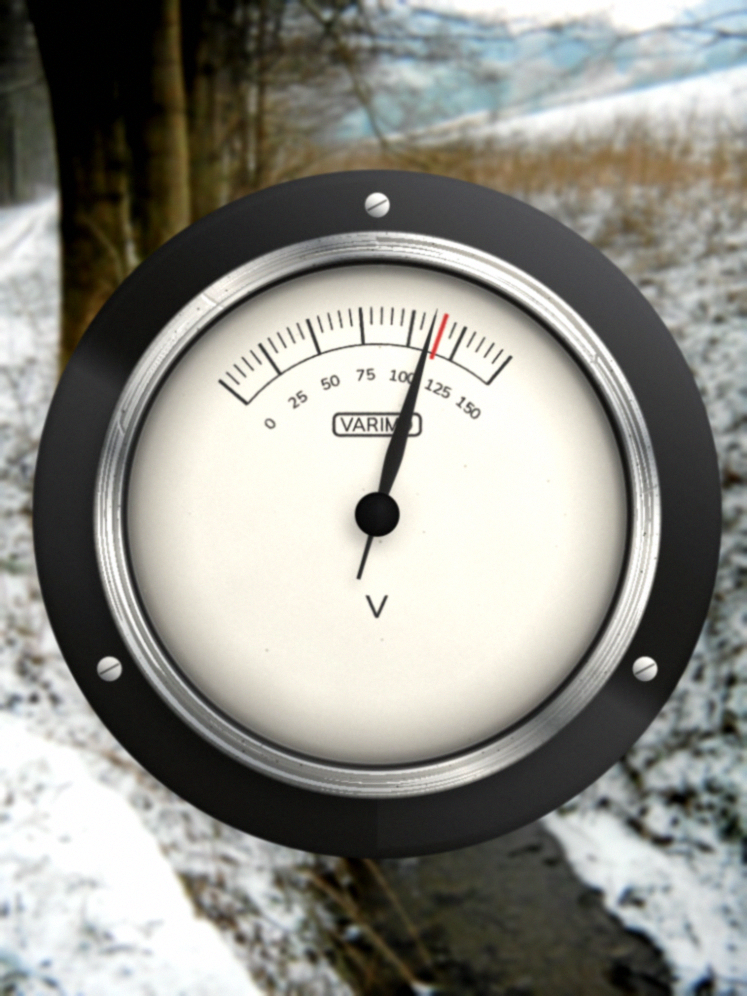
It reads value=110 unit=V
